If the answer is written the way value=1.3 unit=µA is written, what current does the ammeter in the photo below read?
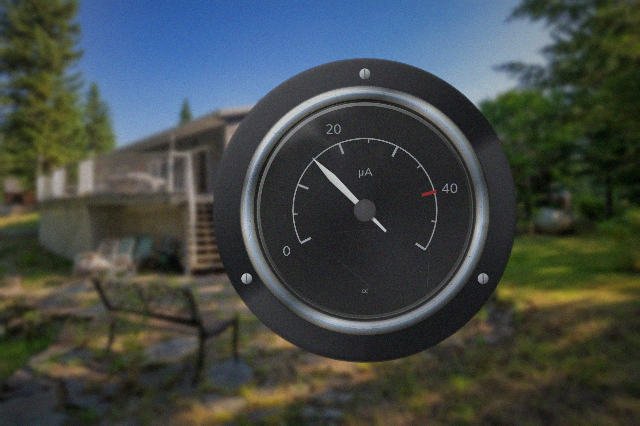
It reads value=15 unit=µA
